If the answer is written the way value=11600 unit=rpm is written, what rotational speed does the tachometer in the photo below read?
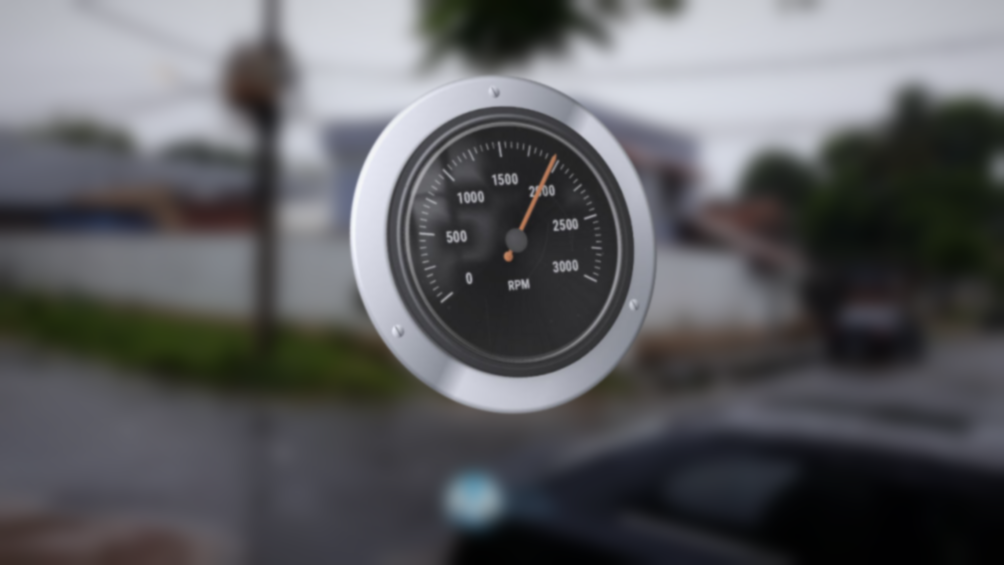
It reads value=1950 unit=rpm
